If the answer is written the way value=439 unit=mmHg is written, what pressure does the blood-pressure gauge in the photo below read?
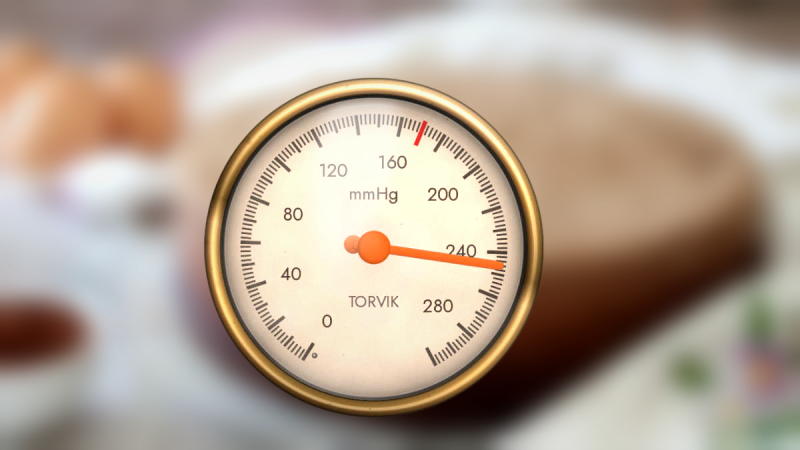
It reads value=246 unit=mmHg
